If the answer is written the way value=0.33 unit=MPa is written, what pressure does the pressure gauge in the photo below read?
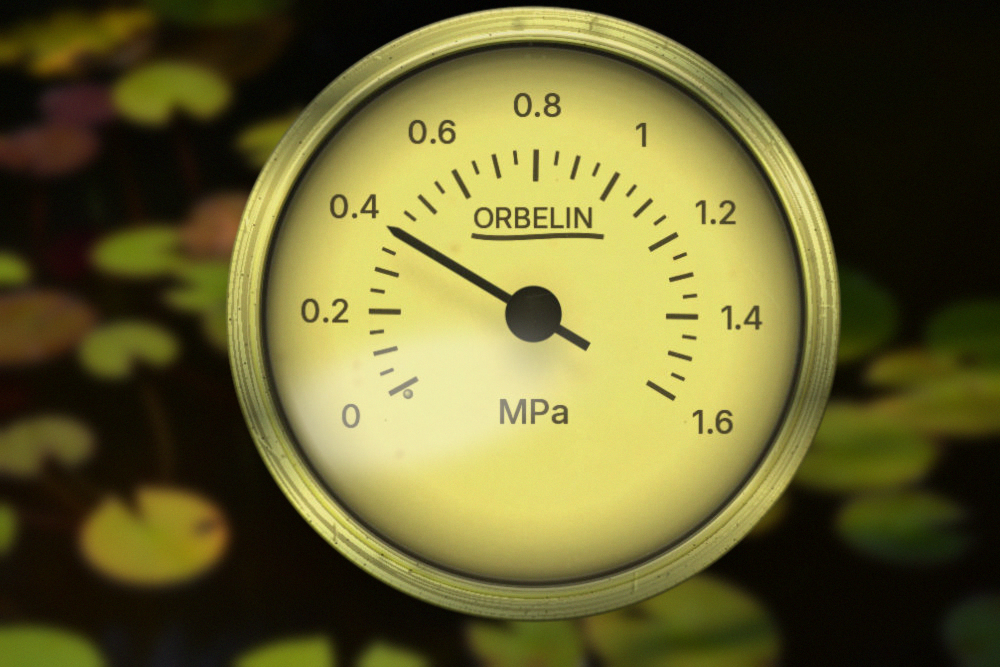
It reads value=0.4 unit=MPa
